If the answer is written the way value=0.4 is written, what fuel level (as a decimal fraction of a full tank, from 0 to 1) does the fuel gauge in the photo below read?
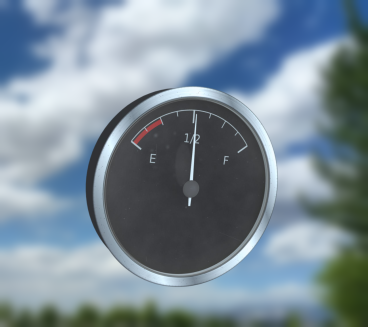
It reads value=0.5
